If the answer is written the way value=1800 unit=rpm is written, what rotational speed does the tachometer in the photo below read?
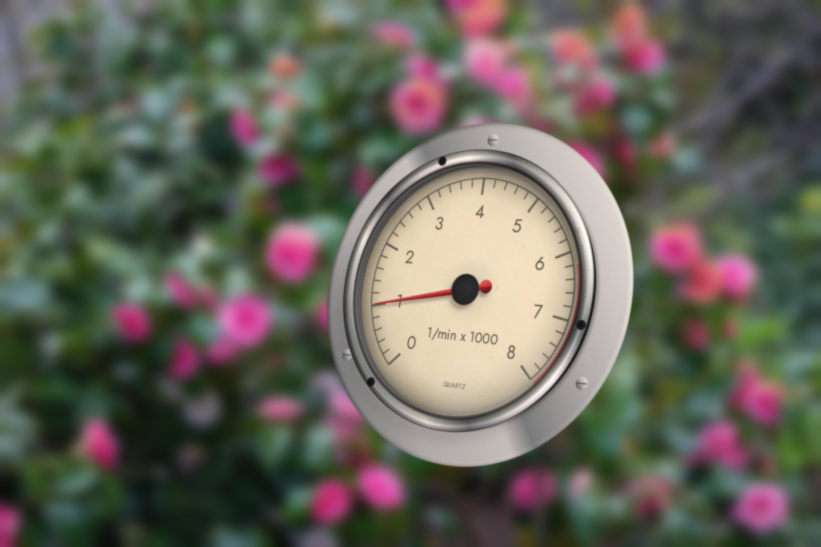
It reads value=1000 unit=rpm
